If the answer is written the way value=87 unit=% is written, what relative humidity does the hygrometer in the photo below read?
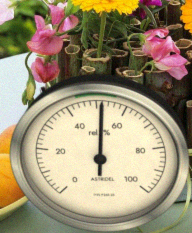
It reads value=52 unit=%
